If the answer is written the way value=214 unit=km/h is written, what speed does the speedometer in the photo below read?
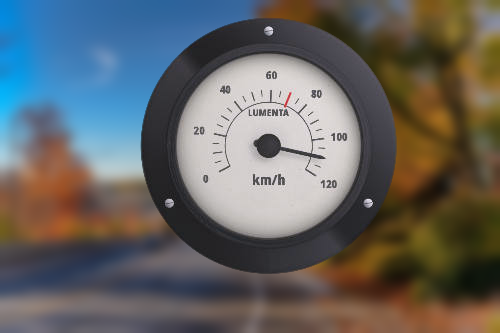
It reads value=110 unit=km/h
